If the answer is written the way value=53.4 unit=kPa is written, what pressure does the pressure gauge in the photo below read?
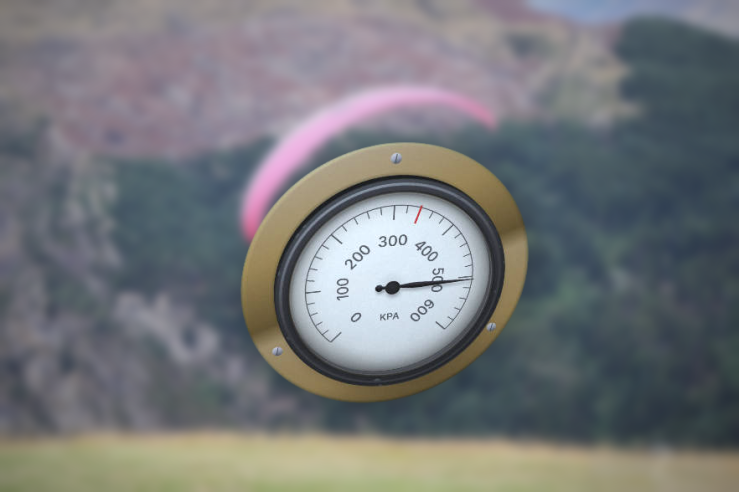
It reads value=500 unit=kPa
